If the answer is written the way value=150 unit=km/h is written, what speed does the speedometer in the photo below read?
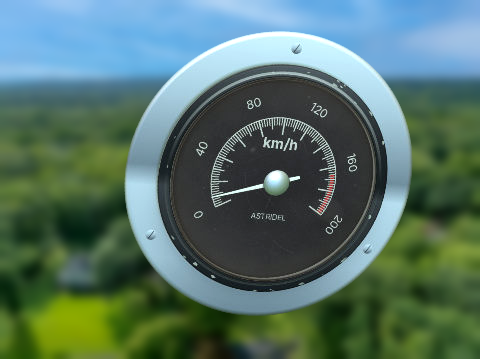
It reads value=10 unit=km/h
